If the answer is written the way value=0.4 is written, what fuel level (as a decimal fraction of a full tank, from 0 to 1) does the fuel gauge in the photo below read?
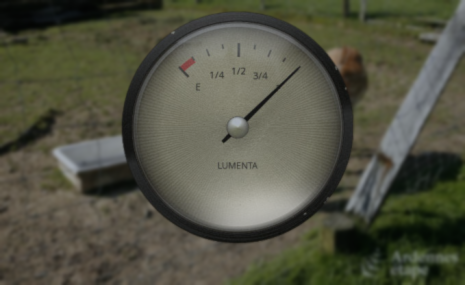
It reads value=1
